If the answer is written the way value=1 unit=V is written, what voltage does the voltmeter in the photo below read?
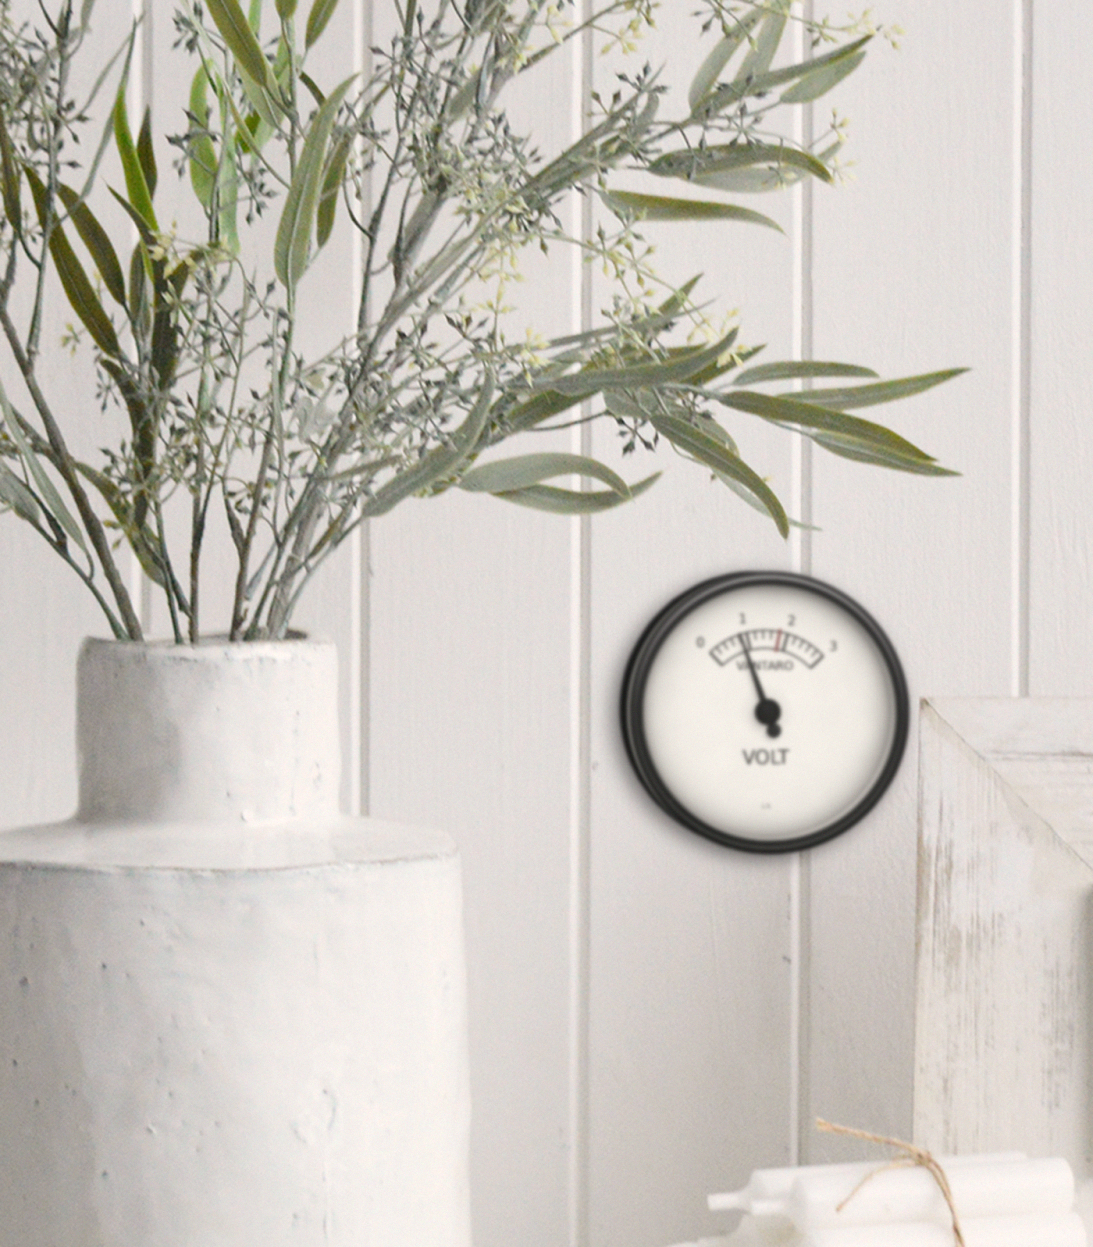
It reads value=0.8 unit=V
